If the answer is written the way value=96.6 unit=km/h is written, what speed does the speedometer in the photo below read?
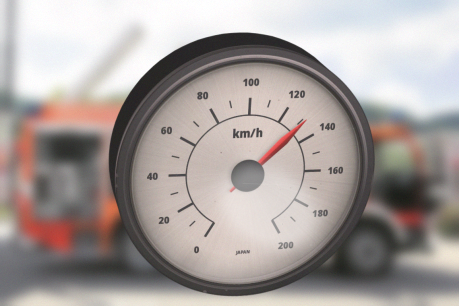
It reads value=130 unit=km/h
